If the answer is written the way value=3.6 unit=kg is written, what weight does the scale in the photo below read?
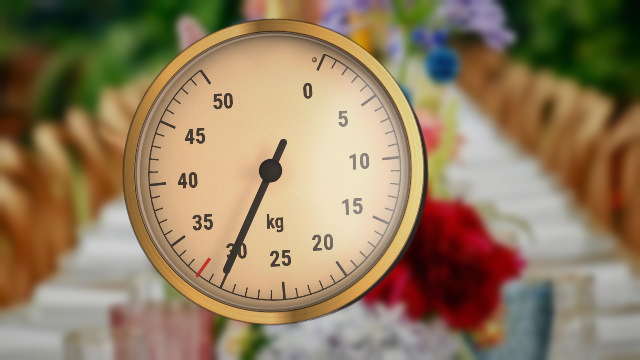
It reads value=30 unit=kg
